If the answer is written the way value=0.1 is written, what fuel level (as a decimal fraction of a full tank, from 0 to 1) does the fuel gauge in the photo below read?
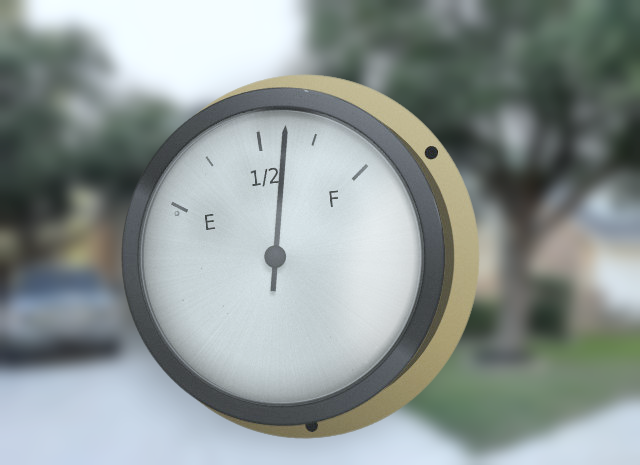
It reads value=0.625
